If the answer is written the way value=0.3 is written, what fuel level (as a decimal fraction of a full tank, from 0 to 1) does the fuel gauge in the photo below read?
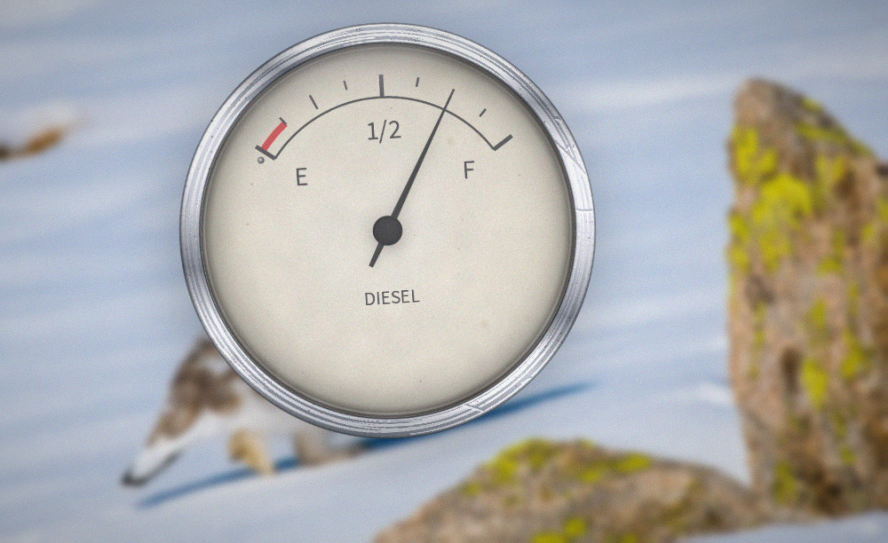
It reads value=0.75
